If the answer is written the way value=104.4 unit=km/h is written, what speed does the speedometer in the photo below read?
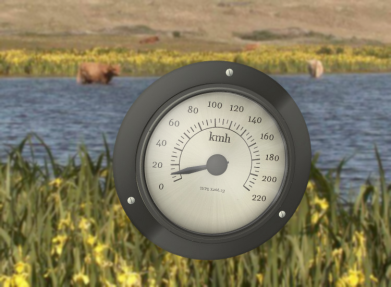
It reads value=10 unit=km/h
